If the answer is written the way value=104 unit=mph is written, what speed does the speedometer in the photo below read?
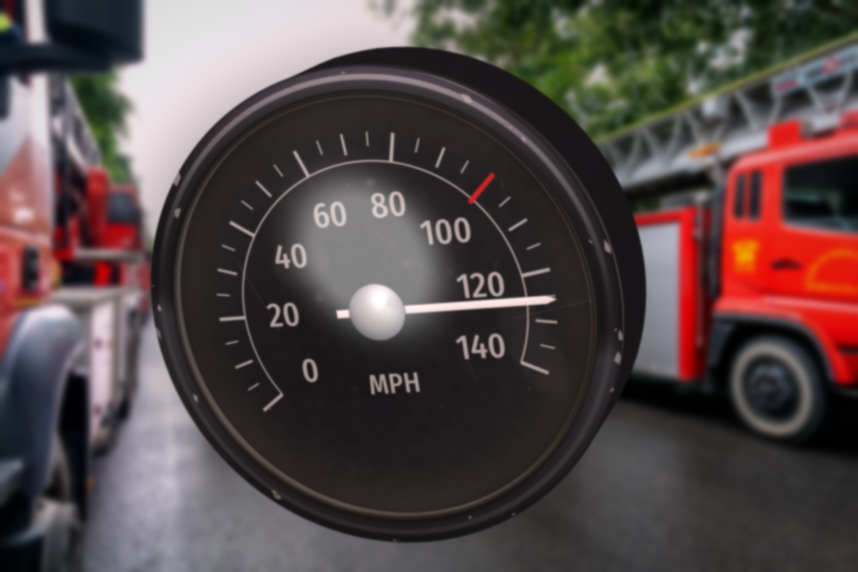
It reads value=125 unit=mph
